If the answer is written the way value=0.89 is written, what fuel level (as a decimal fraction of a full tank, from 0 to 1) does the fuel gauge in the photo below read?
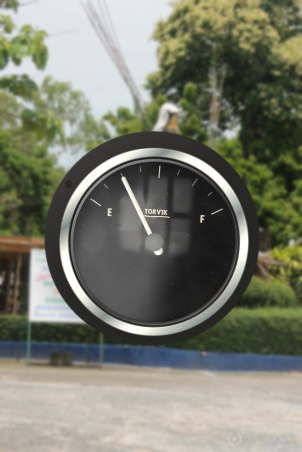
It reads value=0.25
